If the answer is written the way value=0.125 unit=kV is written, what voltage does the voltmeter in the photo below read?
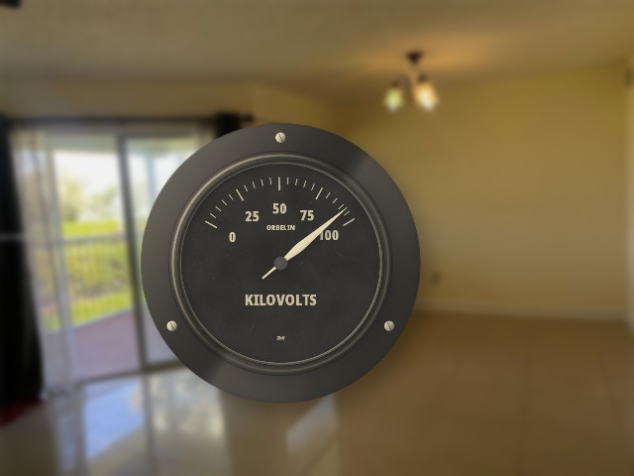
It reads value=92.5 unit=kV
